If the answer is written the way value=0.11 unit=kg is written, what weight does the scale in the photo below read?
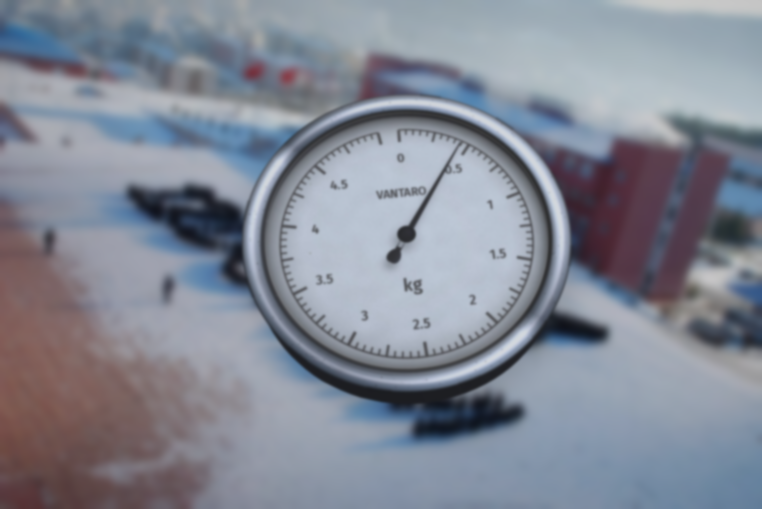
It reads value=0.45 unit=kg
